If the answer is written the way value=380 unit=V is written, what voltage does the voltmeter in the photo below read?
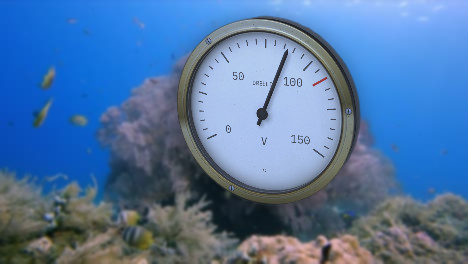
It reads value=87.5 unit=V
